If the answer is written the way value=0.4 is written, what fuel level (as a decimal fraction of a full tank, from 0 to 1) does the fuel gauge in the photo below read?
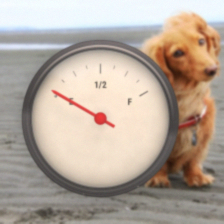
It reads value=0
